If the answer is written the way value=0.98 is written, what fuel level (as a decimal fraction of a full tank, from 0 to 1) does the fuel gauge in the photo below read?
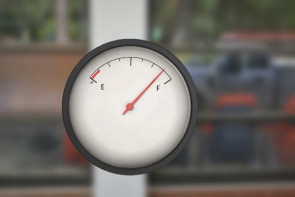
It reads value=0.875
